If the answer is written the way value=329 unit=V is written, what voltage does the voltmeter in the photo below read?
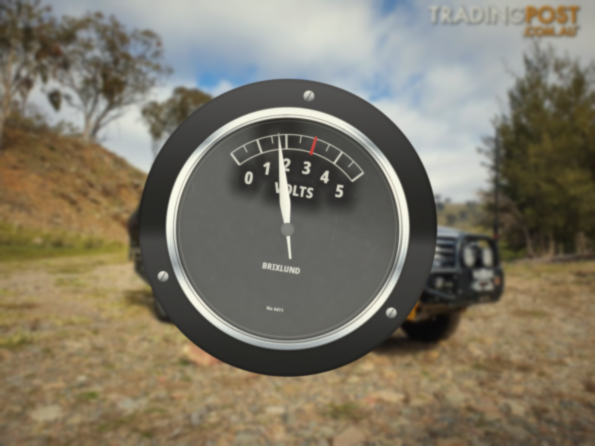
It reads value=1.75 unit=V
